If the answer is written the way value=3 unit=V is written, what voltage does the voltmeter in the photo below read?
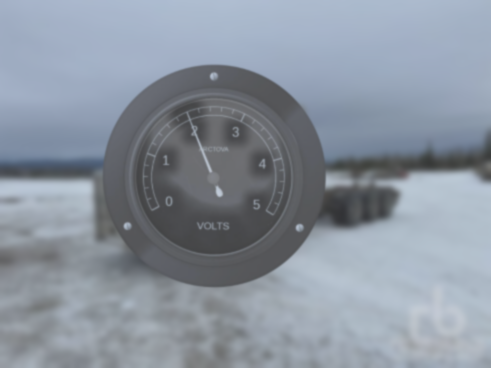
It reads value=2 unit=V
